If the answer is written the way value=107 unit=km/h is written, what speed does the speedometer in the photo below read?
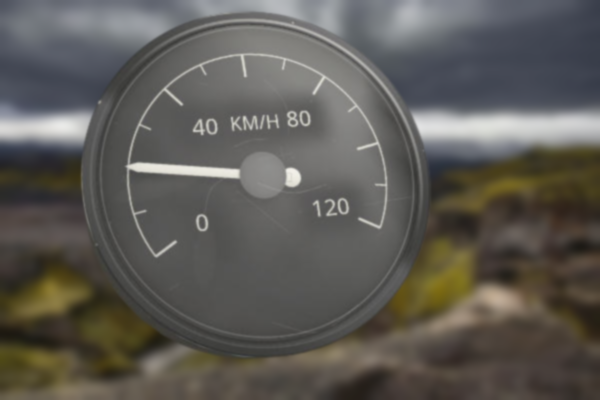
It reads value=20 unit=km/h
